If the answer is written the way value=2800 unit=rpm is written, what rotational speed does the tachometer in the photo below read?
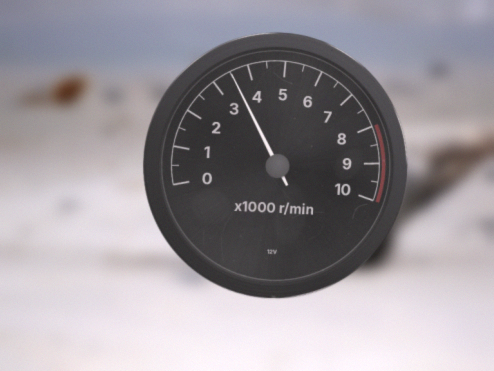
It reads value=3500 unit=rpm
